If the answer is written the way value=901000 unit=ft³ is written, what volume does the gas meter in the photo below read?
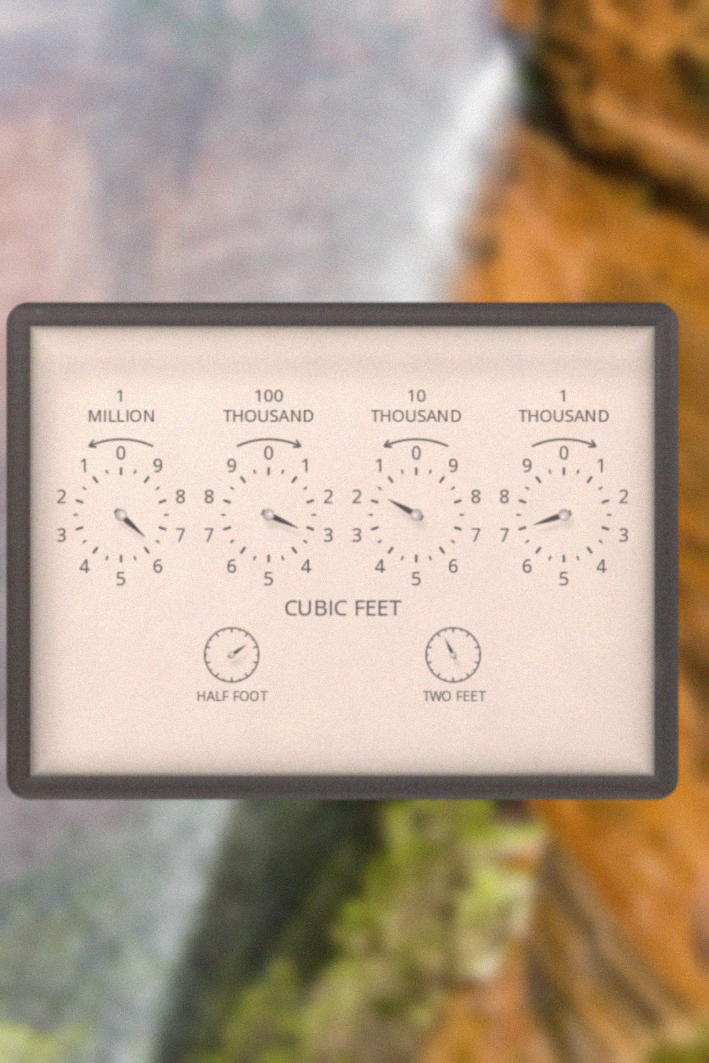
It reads value=631700 unit=ft³
